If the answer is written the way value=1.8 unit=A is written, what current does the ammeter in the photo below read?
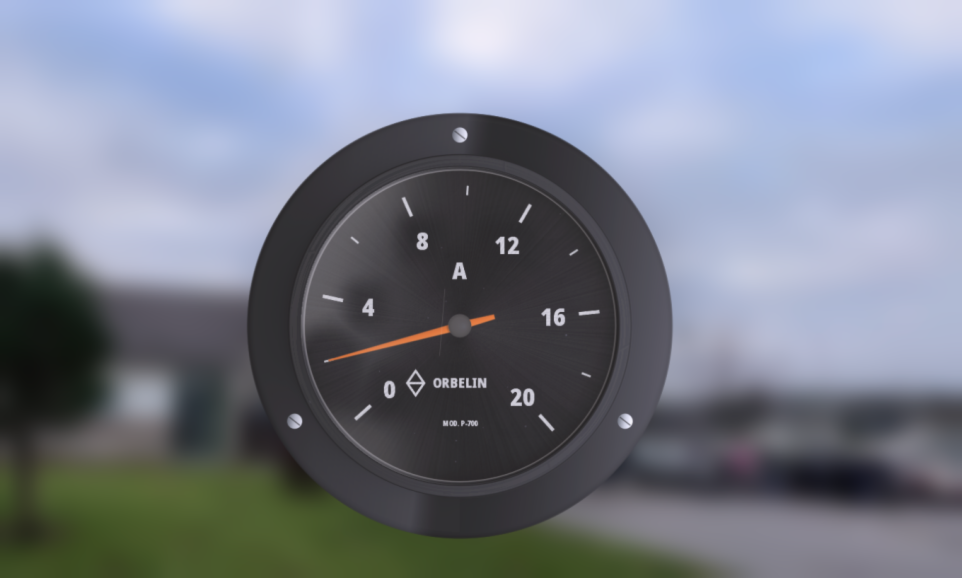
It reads value=2 unit=A
